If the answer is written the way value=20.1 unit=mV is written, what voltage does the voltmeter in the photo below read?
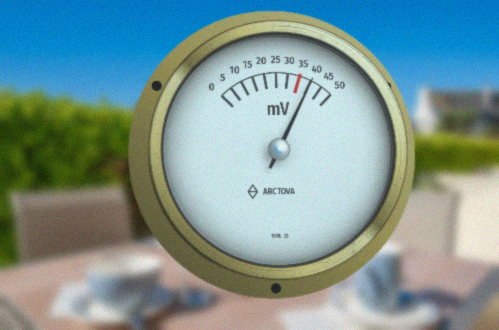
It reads value=40 unit=mV
